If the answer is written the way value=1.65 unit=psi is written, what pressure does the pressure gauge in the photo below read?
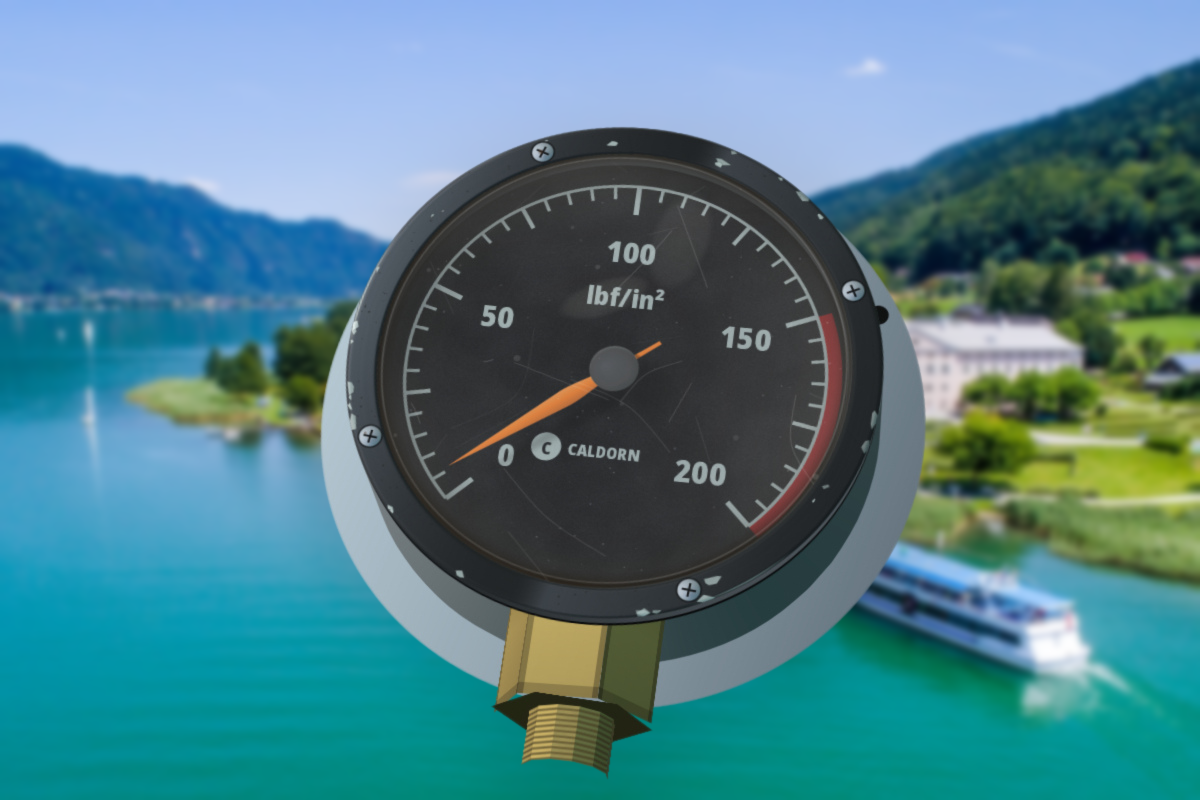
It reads value=5 unit=psi
